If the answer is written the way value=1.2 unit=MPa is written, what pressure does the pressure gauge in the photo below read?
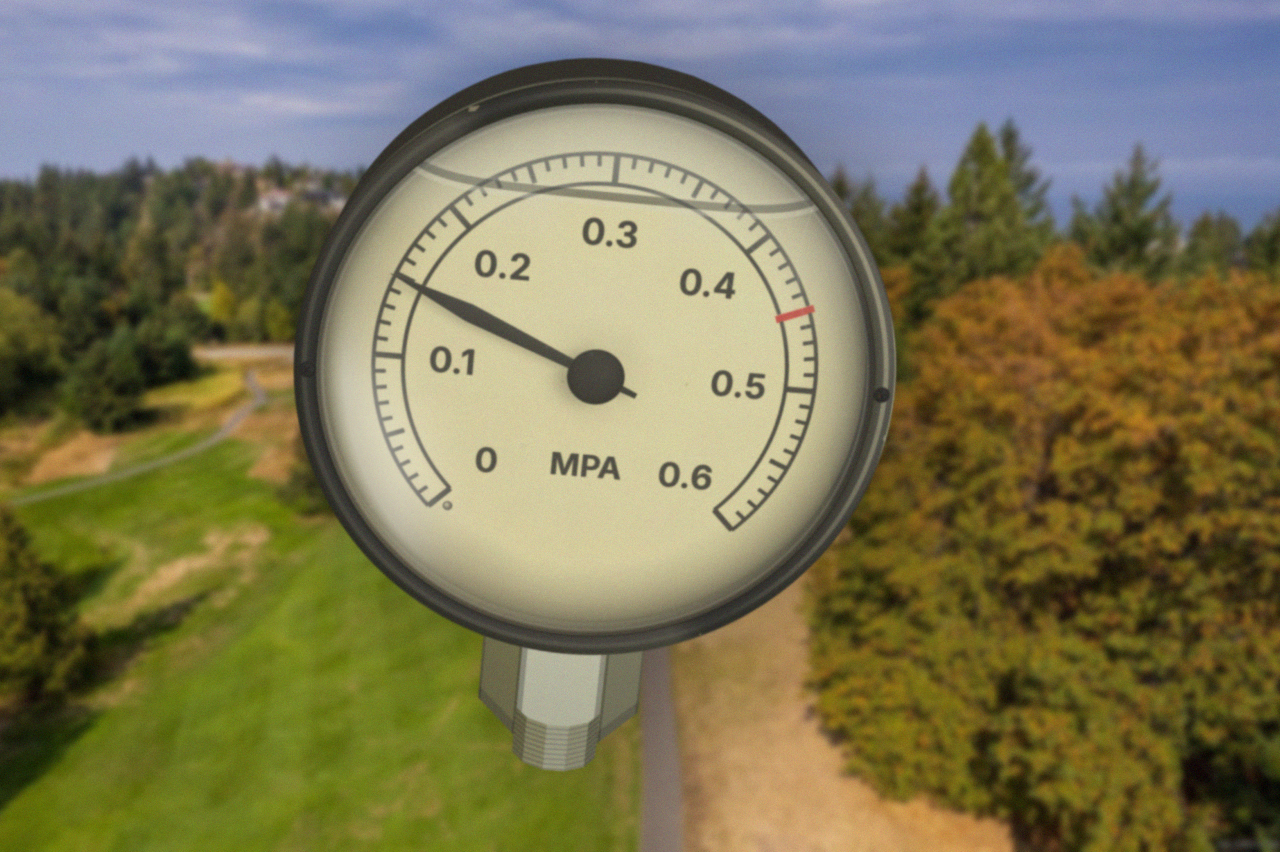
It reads value=0.15 unit=MPa
